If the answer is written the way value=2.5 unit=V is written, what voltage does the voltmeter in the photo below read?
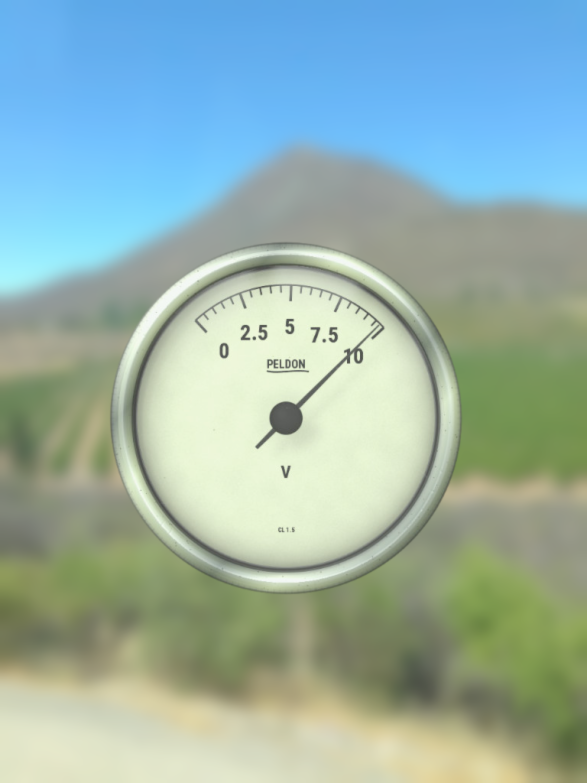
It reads value=9.75 unit=V
